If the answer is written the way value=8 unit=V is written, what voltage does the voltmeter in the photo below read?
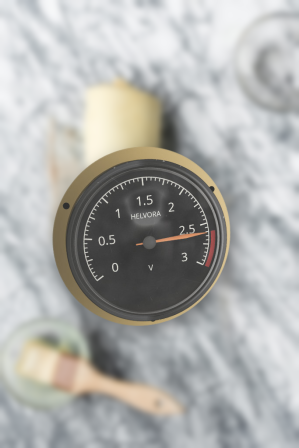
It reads value=2.6 unit=V
